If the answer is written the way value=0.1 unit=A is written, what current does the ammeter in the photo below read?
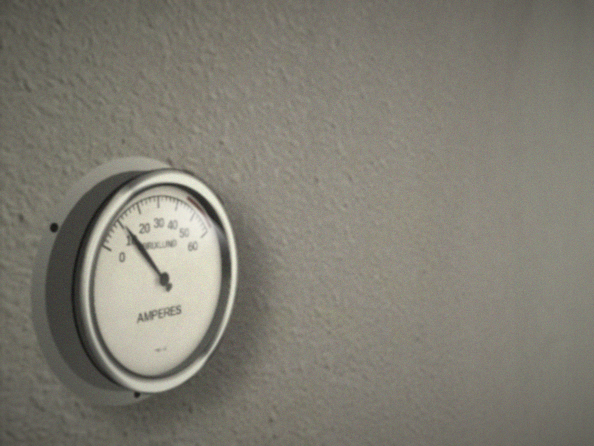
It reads value=10 unit=A
